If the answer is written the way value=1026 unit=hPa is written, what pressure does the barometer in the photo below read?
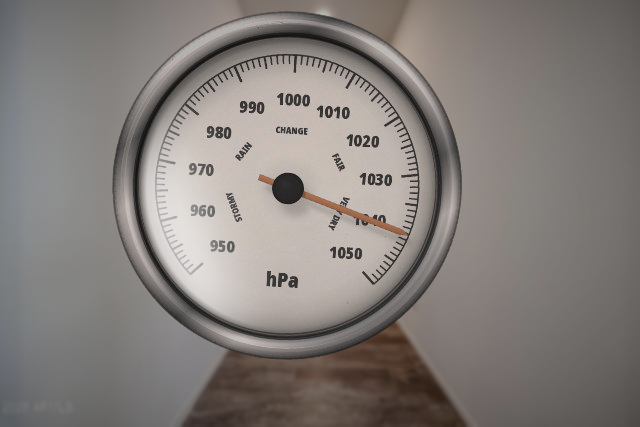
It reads value=1040 unit=hPa
